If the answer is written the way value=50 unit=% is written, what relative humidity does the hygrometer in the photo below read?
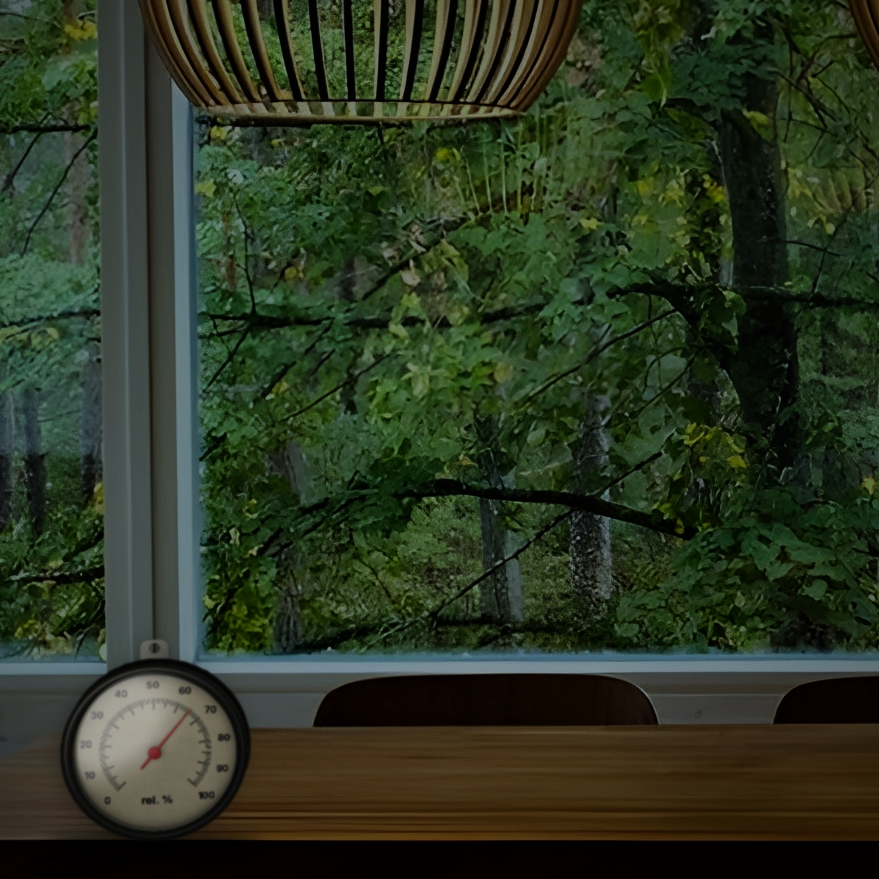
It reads value=65 unit=%
